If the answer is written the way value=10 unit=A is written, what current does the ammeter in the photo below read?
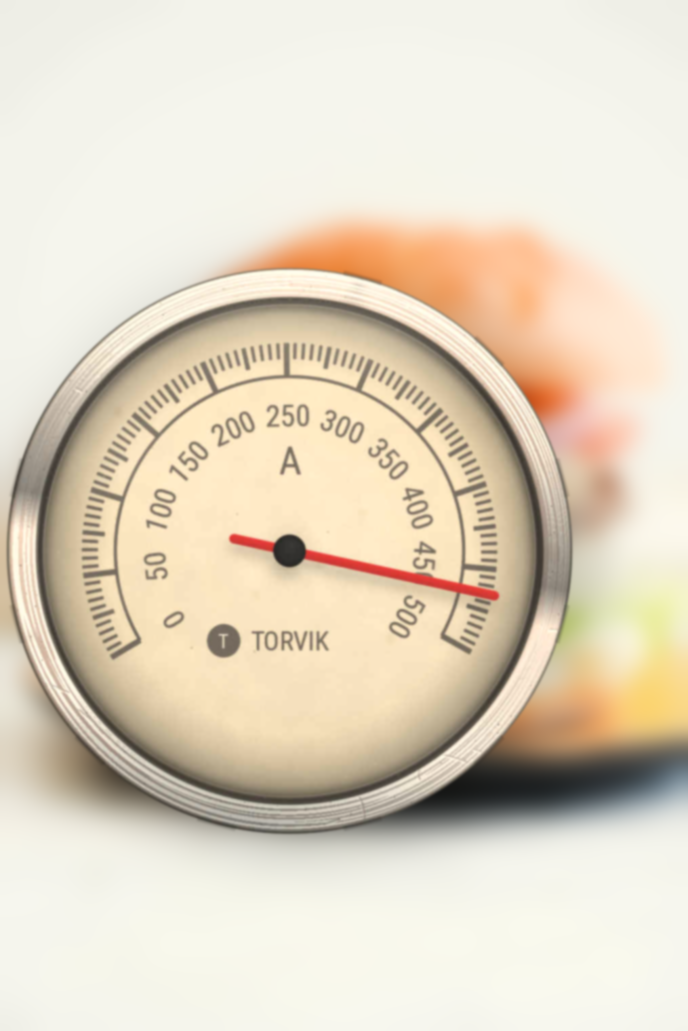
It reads value=465 unit=A
